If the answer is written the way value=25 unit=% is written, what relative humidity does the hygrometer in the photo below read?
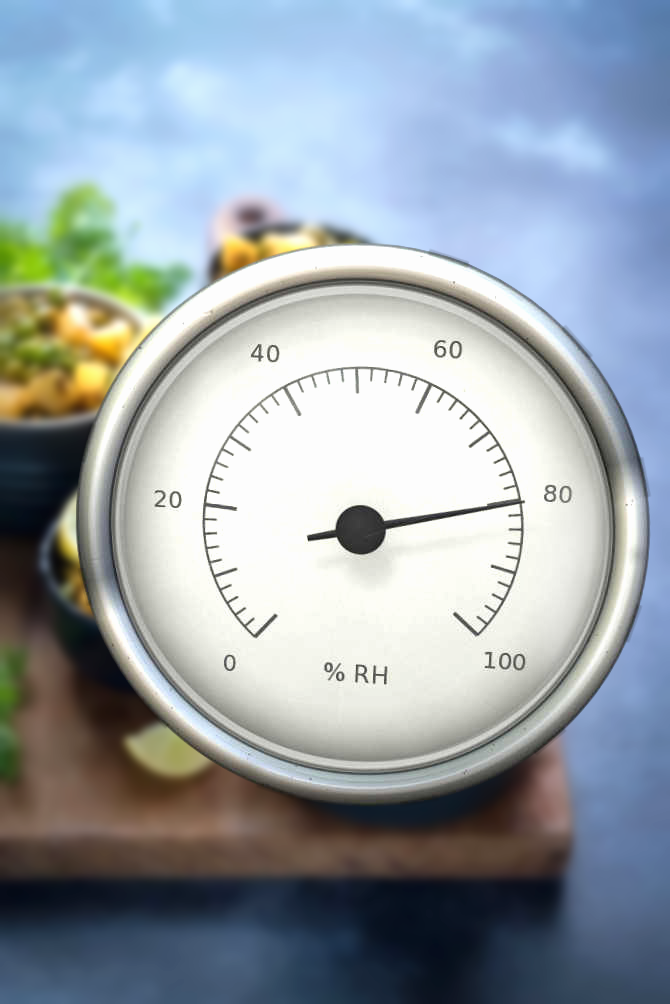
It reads value=80 unit=%
